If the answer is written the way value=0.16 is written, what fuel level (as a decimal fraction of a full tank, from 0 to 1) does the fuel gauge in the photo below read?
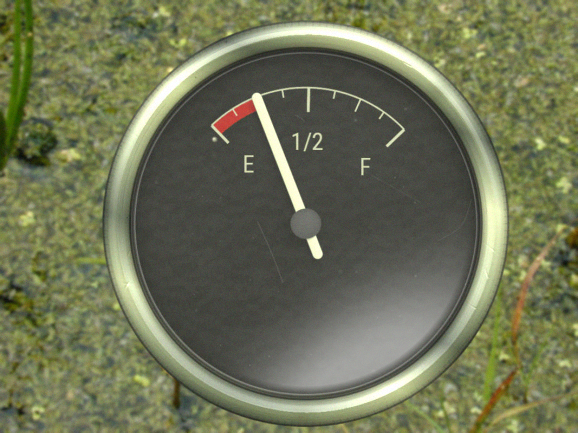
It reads value=0.25
